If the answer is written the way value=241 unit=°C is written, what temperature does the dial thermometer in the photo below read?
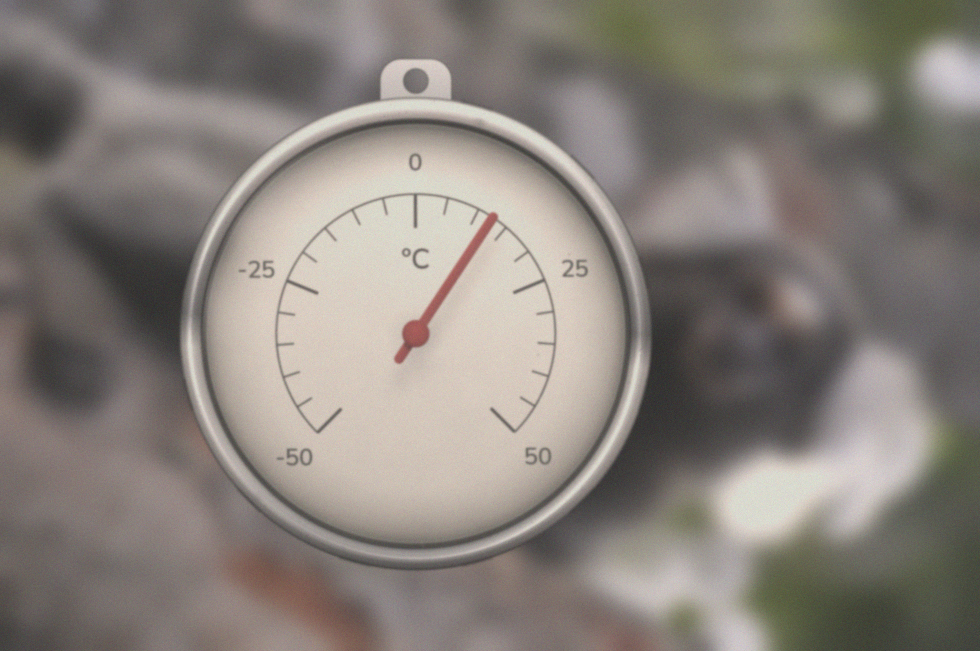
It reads value=12.5 unit=°C
